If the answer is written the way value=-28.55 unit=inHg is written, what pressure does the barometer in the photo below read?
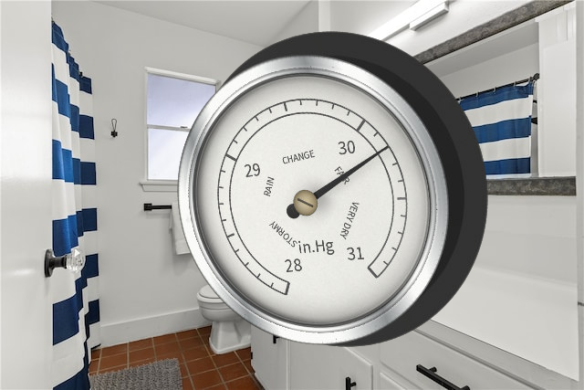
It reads value=30.2 unit=inHg
